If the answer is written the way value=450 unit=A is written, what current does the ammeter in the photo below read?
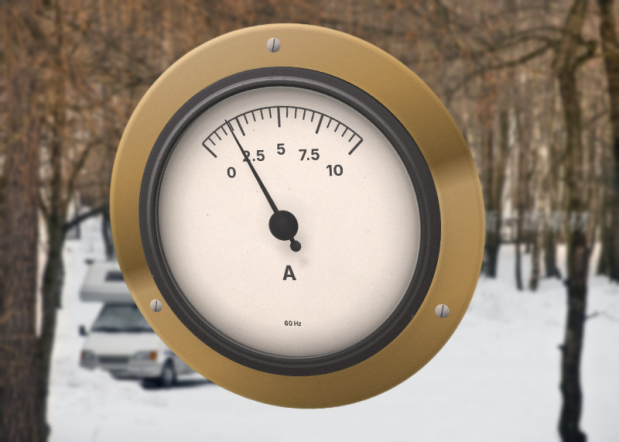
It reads value=2 unit=A
